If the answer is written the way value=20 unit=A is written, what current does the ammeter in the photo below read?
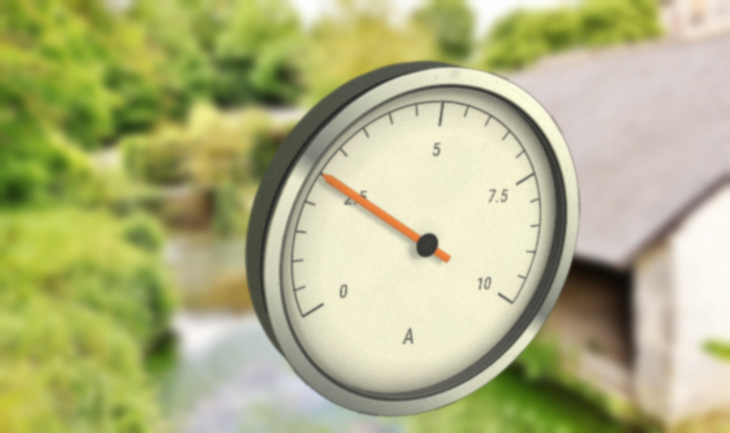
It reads value=2.5 unit=A
